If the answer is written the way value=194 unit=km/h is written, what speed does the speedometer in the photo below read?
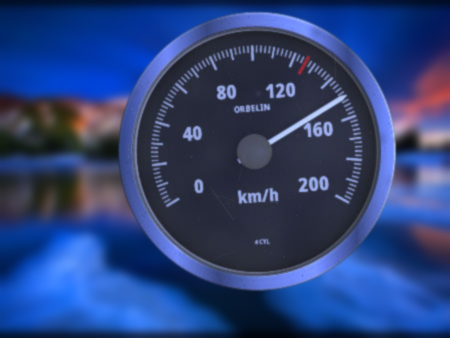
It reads value=150 unit=km/h
